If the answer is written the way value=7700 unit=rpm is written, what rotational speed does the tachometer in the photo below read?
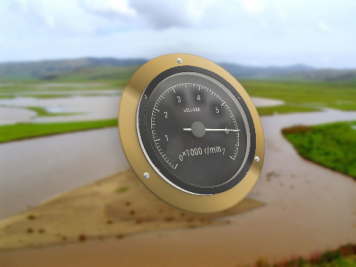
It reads value=6000 unit=rpm
